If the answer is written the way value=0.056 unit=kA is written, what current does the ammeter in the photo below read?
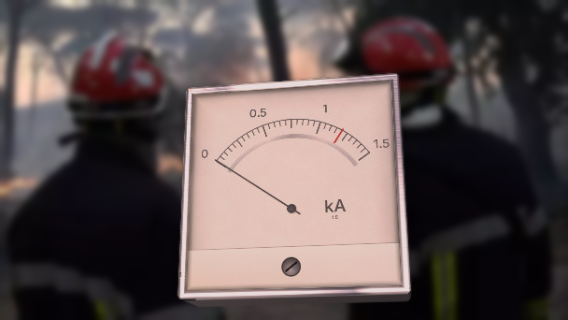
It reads value=0 unit=kA
